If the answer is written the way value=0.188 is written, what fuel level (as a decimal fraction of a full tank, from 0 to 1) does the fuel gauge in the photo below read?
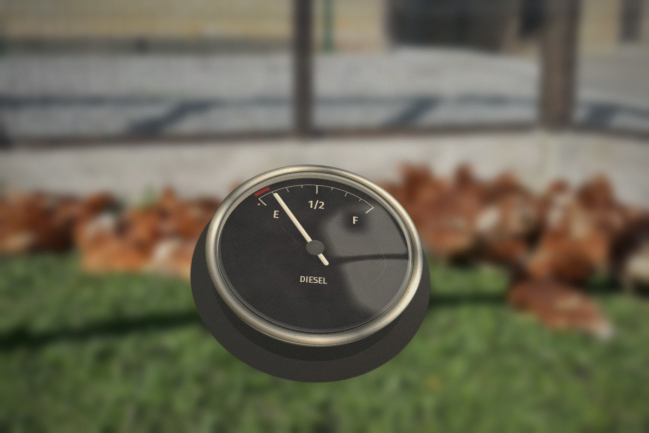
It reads value=0.125
